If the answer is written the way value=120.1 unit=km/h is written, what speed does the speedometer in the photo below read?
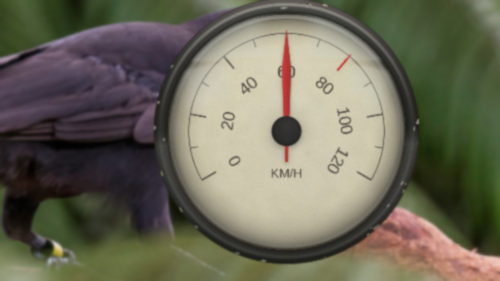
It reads value=60 unit=km/h
